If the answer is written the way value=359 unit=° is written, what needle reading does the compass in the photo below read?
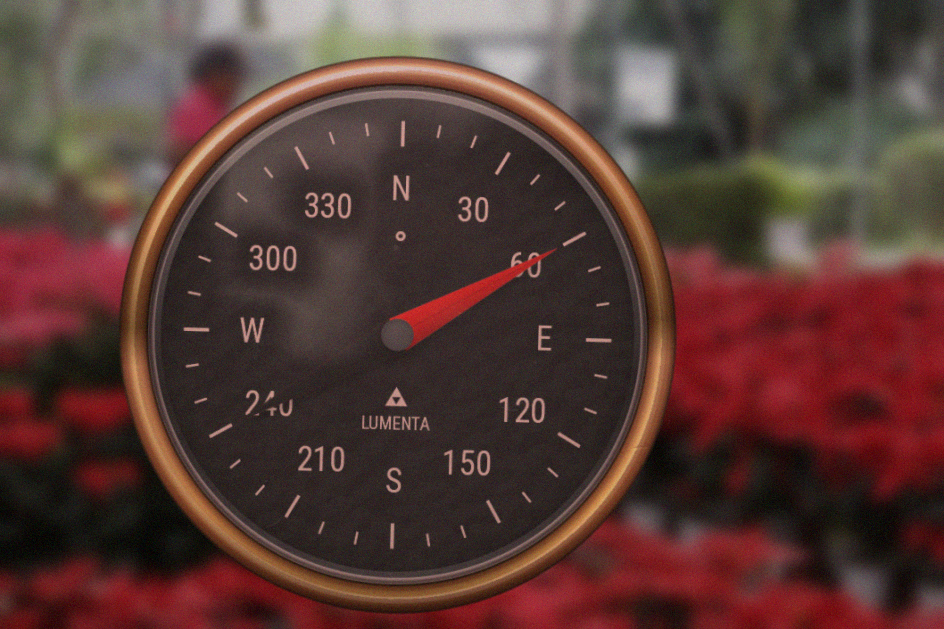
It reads value=60 unit=°
